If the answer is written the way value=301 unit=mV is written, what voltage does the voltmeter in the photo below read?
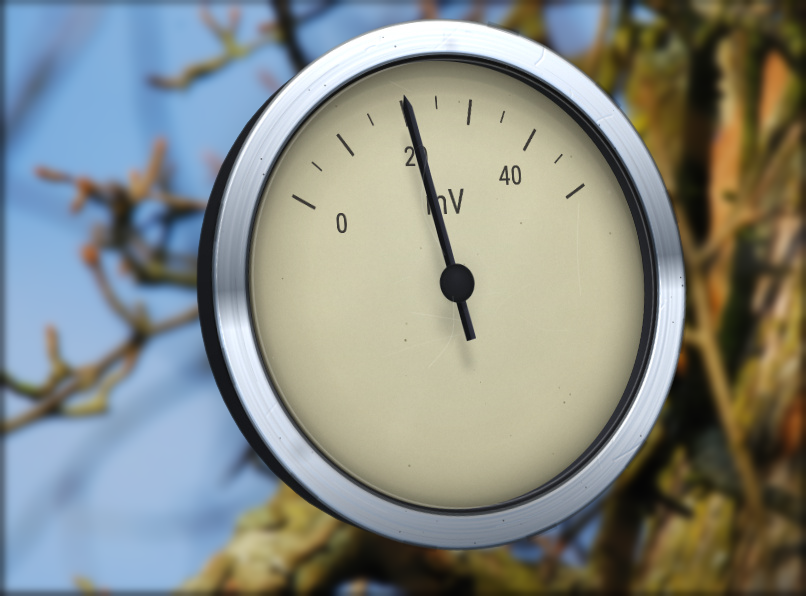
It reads value=20 unit=mV
